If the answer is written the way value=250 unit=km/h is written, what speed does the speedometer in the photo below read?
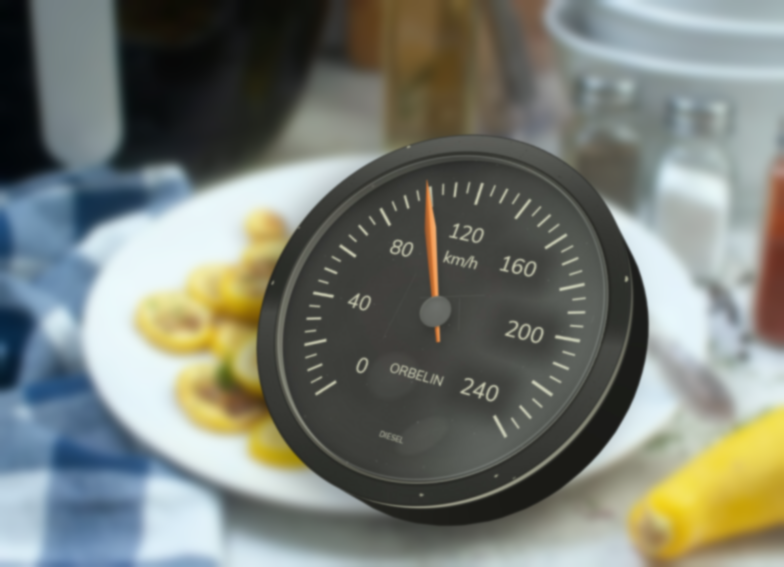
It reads value=100 unit=km/h
